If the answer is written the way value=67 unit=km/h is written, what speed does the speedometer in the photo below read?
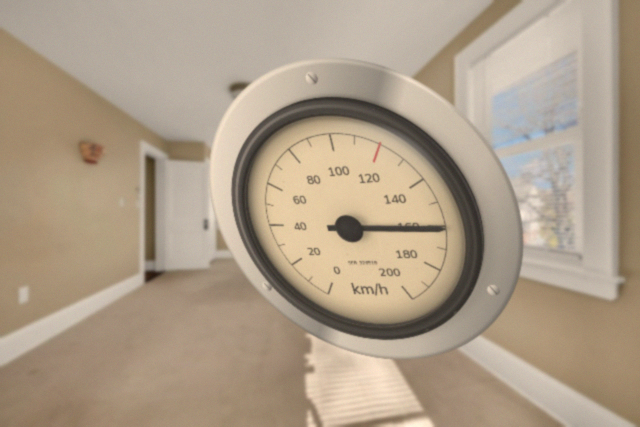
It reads value=160 unit=km/h
